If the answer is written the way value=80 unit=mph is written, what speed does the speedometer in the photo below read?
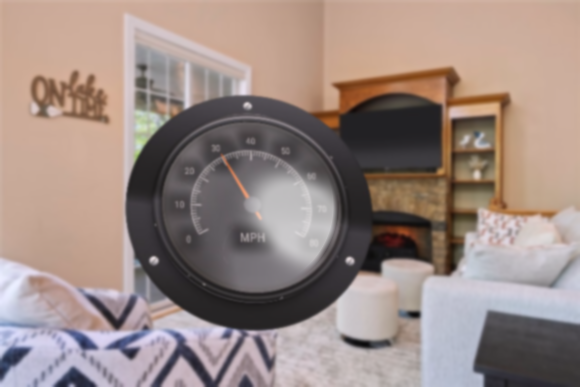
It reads value=30 unit=mph
